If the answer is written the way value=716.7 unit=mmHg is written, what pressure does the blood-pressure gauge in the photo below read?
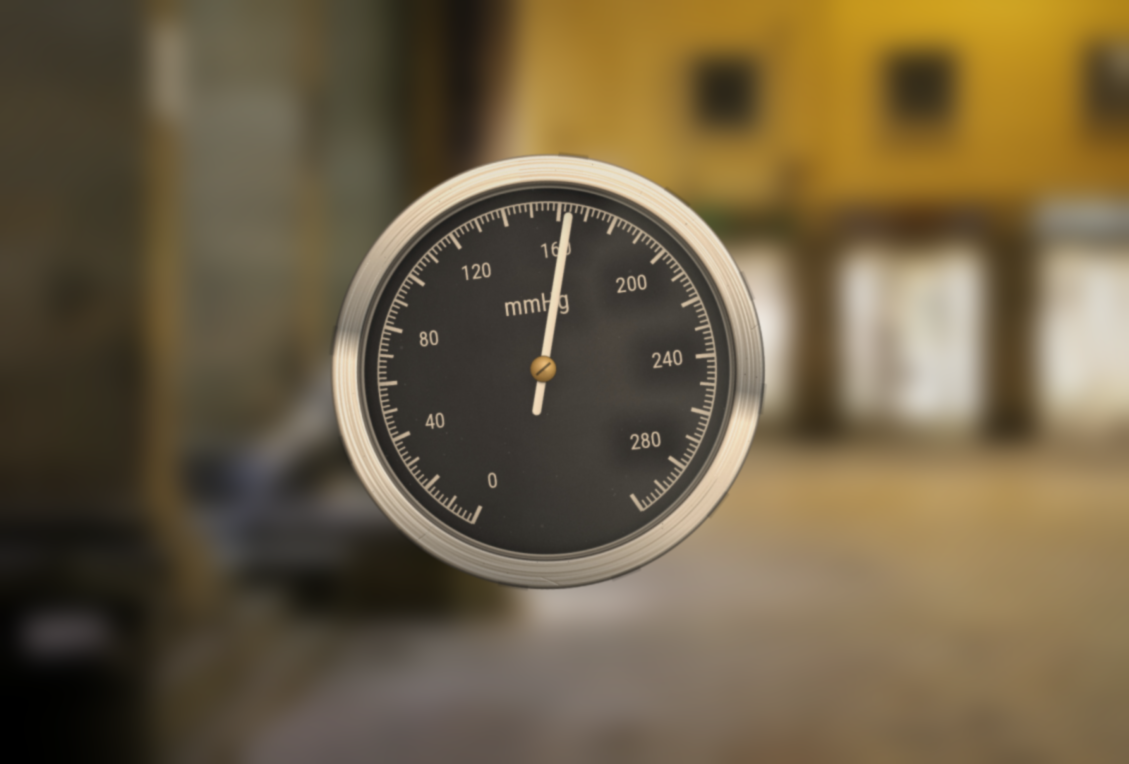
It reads value=164 unit=mmHg
